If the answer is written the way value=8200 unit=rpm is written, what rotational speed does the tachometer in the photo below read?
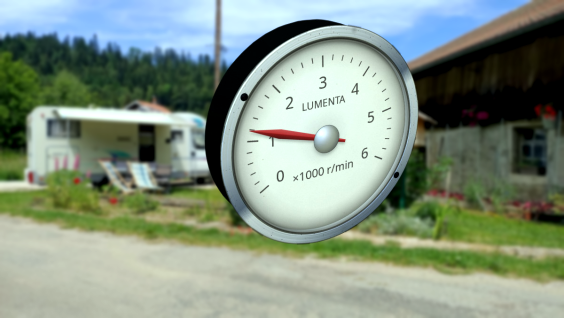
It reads value=1200 unit=rpm
